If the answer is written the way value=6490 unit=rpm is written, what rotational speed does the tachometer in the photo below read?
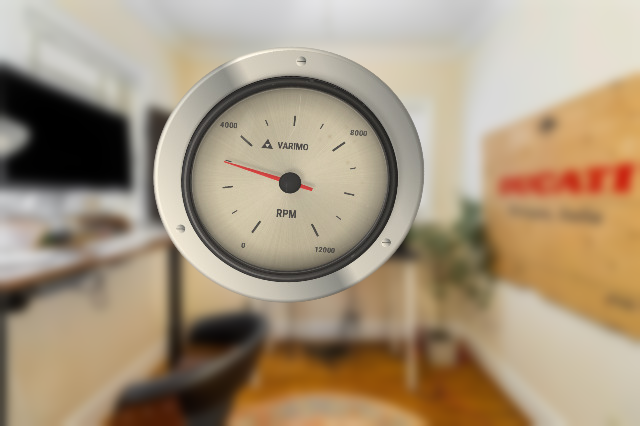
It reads value=3000 unit=rpm
